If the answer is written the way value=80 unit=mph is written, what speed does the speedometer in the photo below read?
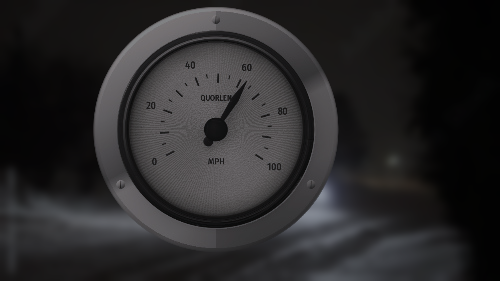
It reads value=62.5 unit=mph
